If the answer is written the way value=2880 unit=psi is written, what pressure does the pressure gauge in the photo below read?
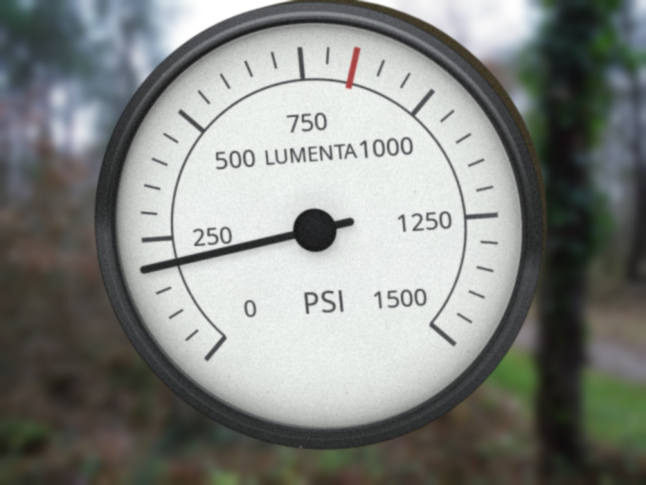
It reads value=200 unit=psi
